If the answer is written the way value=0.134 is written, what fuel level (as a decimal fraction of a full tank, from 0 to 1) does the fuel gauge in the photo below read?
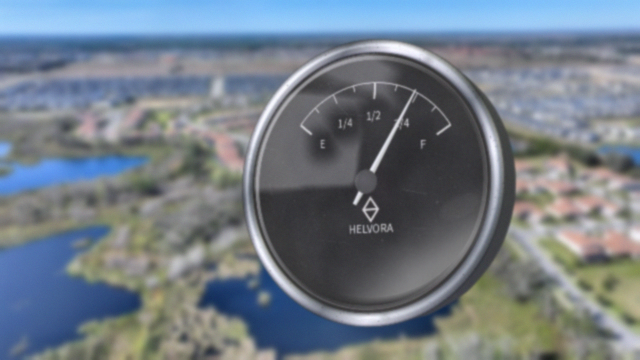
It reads value=0.75
